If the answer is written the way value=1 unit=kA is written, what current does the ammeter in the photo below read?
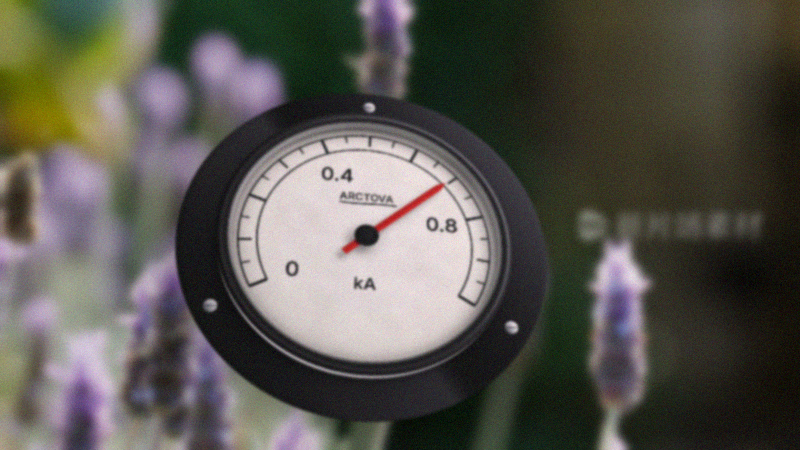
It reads value=0.7 unit=kA
